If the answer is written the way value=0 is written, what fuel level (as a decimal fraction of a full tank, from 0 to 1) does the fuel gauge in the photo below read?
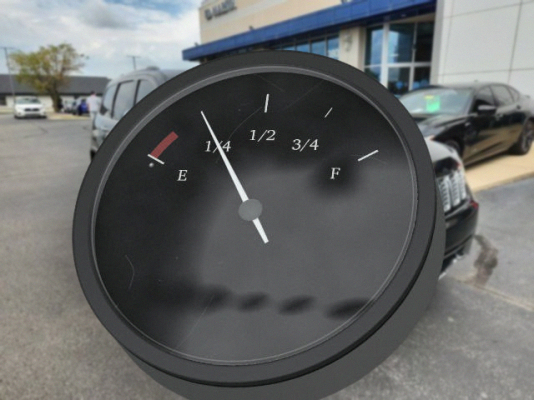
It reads value=0.25
